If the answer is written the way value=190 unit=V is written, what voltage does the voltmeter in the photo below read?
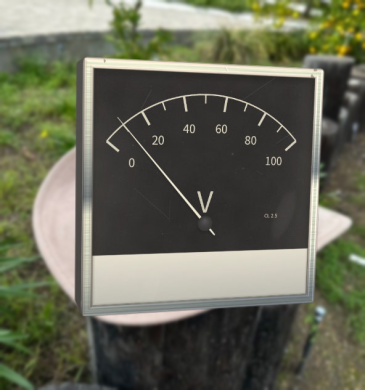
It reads value=10 unit=V
